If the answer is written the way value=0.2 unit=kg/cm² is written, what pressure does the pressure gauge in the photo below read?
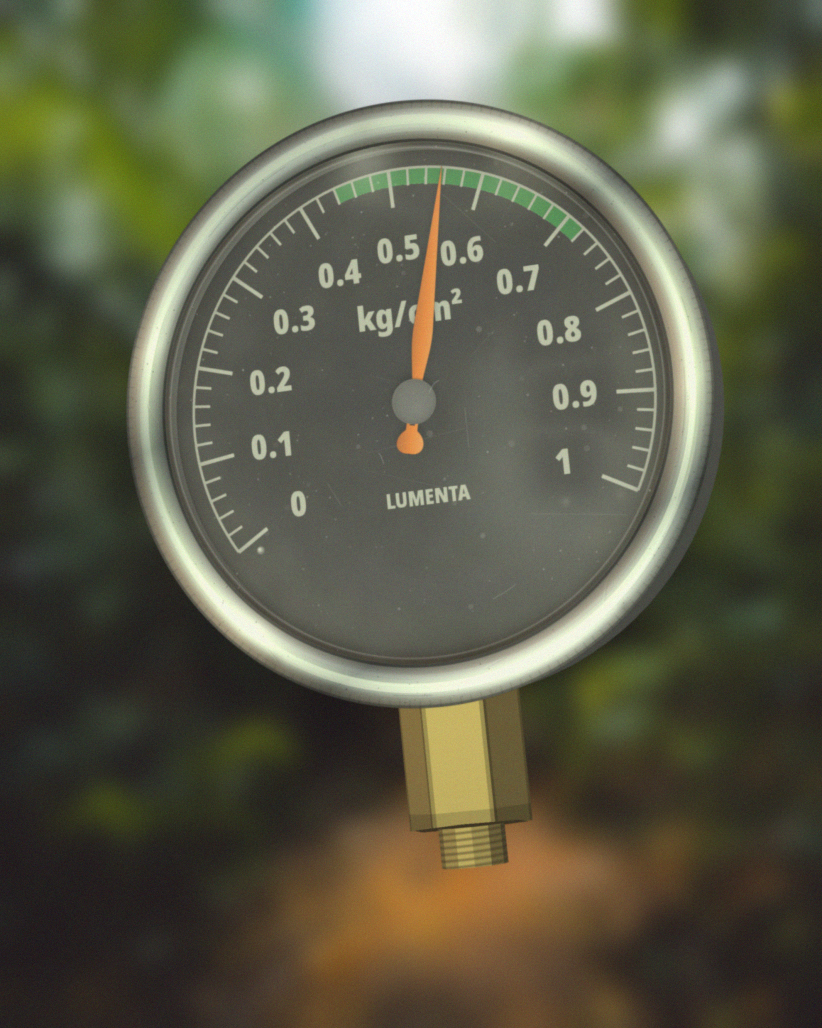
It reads value=0.56 unit=kg/cm²
